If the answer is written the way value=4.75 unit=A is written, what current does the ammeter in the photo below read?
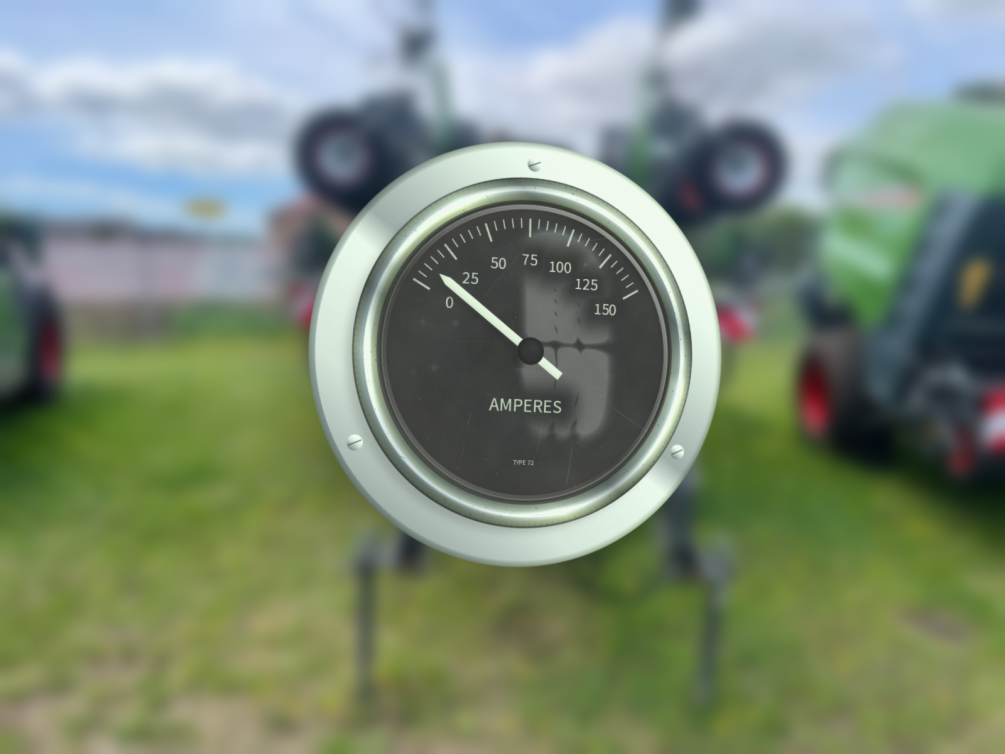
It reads value=10 unit=A
